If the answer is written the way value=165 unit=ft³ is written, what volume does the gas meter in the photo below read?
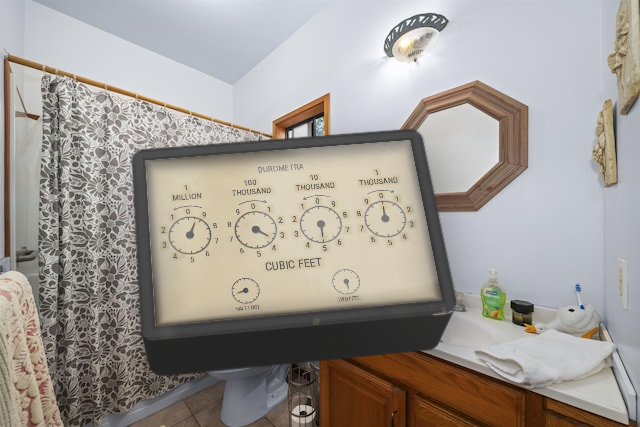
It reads value=935000 unit=ft³
